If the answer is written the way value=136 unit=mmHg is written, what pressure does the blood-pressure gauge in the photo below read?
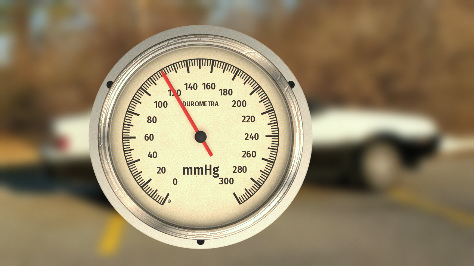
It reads value=120 unit=mmHg
